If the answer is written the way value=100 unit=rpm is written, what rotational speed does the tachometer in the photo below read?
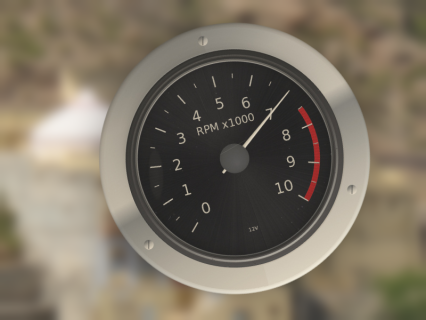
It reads value=7000 unit=rpm
